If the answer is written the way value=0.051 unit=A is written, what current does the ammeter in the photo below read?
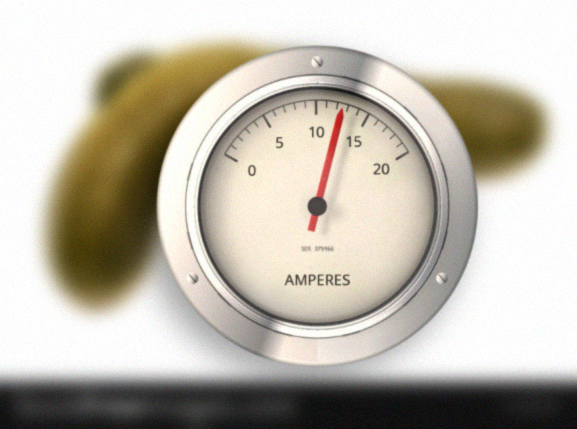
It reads value=12.5 unit=A
